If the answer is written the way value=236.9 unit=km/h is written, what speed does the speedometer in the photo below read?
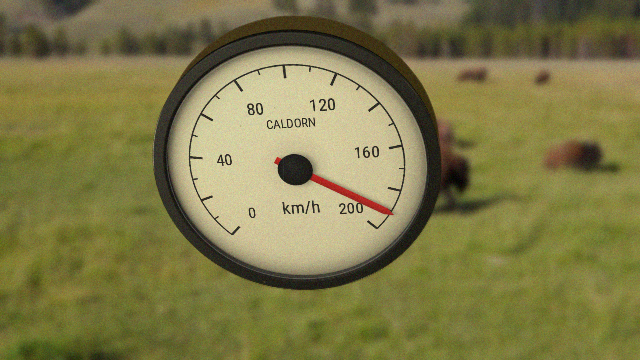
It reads value=190 unit=km/h
